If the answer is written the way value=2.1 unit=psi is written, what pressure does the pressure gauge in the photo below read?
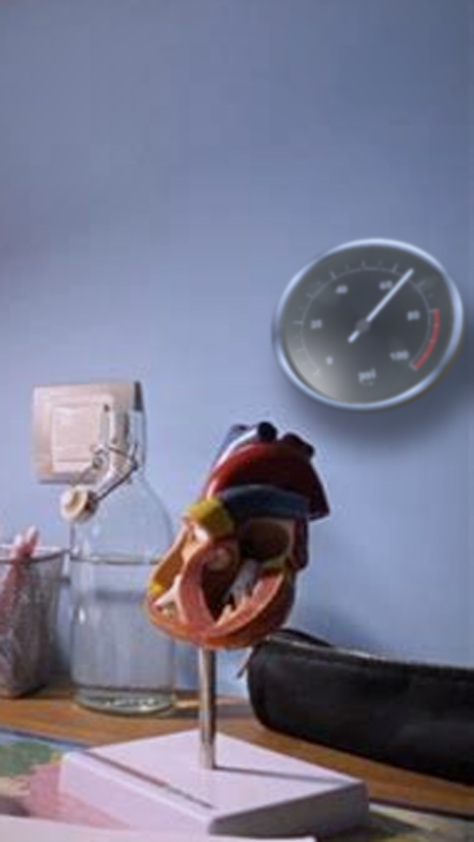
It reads value=65 unit=psi
